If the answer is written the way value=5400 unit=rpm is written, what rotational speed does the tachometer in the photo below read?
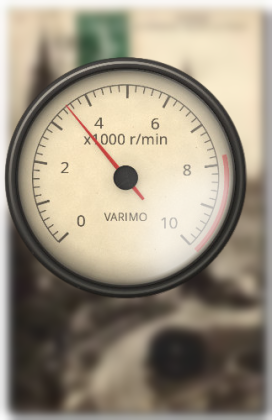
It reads value=3500 unit=rpm
